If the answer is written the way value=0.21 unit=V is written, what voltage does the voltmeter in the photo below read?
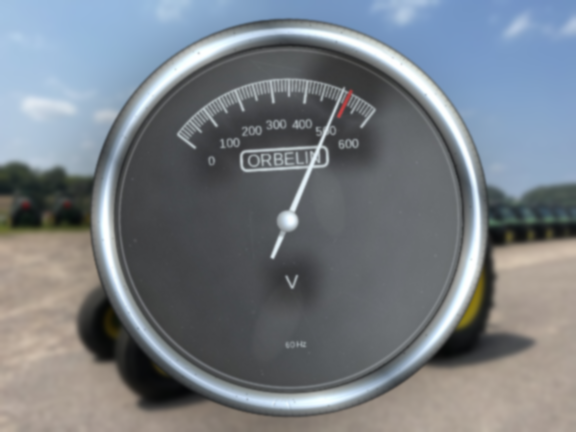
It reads value=500 unit=V
